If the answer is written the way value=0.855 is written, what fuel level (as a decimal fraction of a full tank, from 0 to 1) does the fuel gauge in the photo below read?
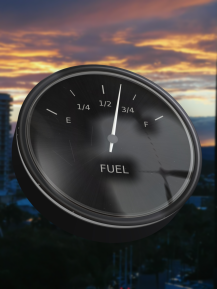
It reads value=0.625
